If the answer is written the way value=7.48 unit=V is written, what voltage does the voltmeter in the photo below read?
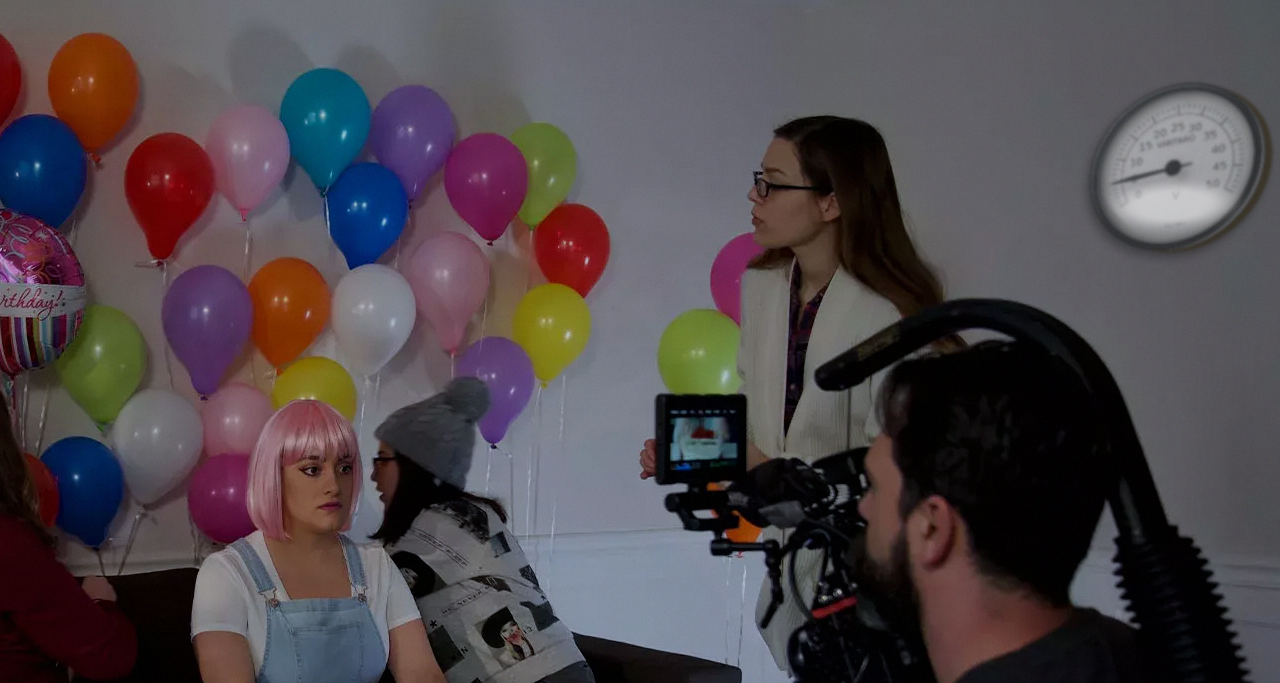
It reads value=5 unit=V
